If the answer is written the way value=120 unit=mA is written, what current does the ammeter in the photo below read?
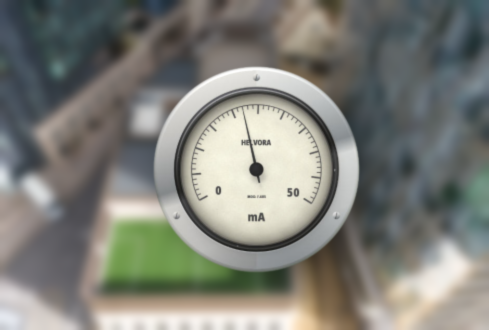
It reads value=22 unit=mA
